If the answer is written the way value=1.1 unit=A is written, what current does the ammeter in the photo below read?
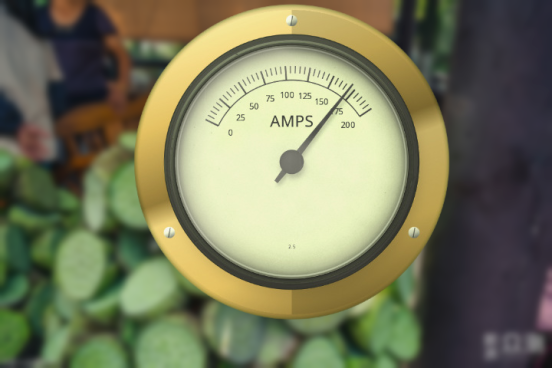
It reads value=170 unit=A
